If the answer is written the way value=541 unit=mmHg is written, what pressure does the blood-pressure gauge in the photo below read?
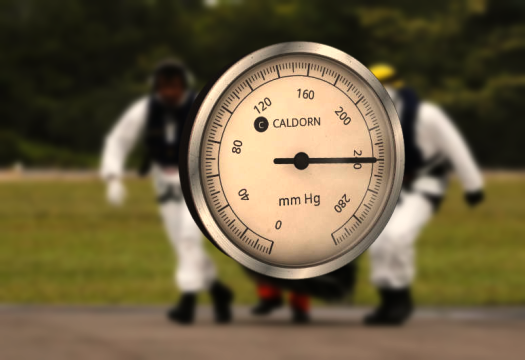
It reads value=240 unit=mmHg
